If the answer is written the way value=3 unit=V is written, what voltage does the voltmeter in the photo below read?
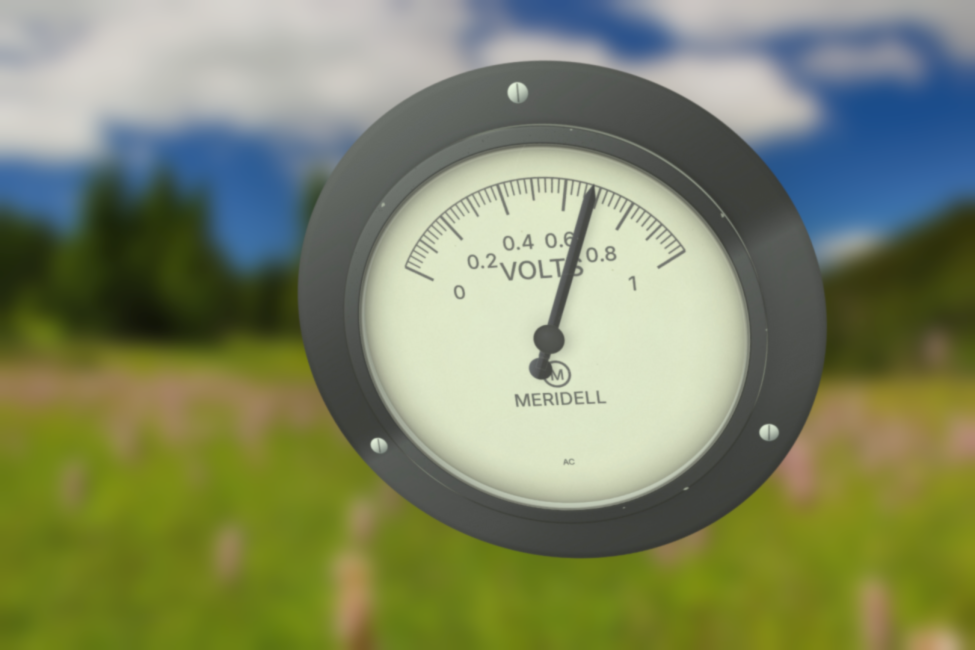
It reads value=0.68 unit=V
